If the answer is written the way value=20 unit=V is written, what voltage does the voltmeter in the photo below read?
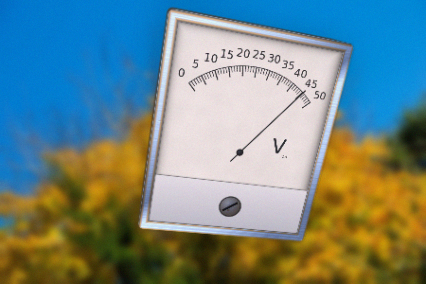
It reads value=45 unit=V
